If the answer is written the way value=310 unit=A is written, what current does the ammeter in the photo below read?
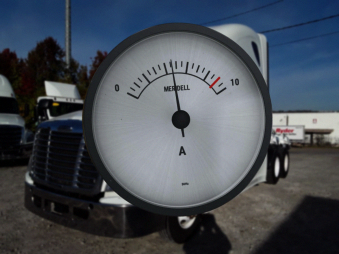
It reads value=4.5 unit=A
